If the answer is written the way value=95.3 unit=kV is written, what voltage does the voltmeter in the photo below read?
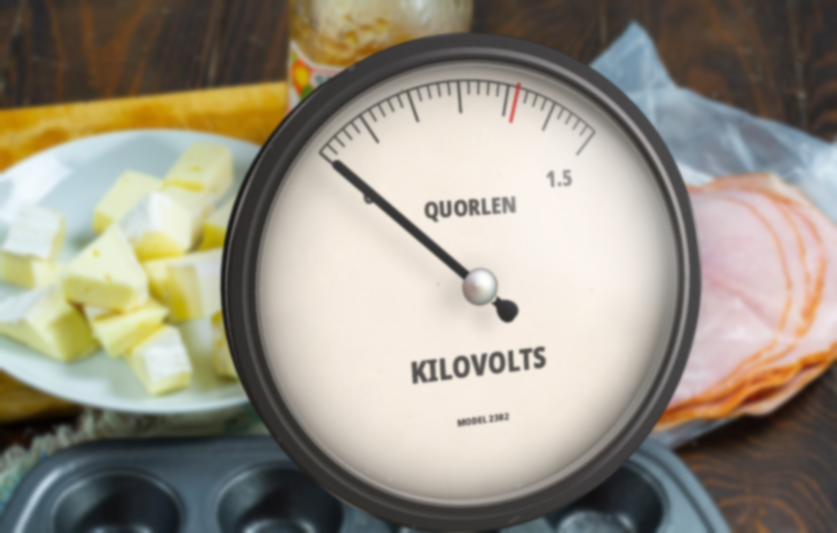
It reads value=0 unit=kV
